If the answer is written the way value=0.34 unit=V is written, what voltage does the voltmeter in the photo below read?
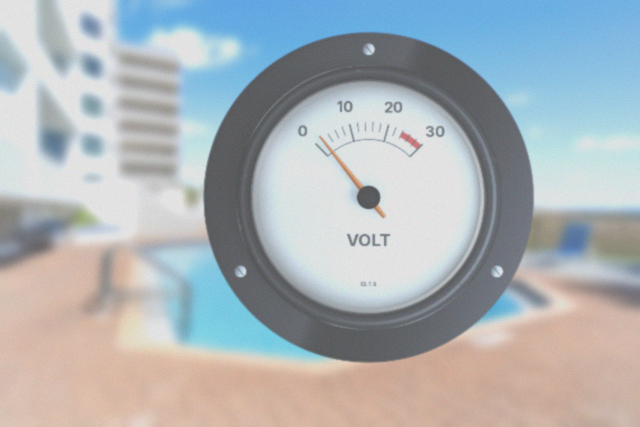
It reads value=2 unit=V
